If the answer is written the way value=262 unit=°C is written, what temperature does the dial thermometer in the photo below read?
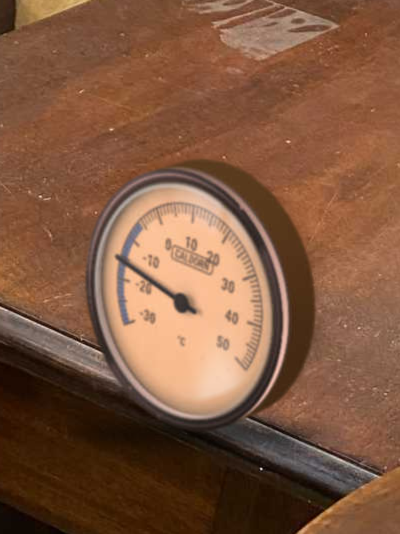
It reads value=-15 unit=°C
